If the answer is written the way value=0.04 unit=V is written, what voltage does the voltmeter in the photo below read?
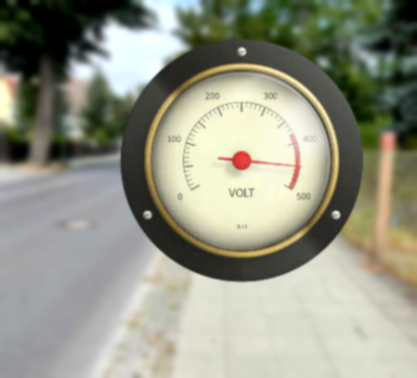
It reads value=450 unit=V
